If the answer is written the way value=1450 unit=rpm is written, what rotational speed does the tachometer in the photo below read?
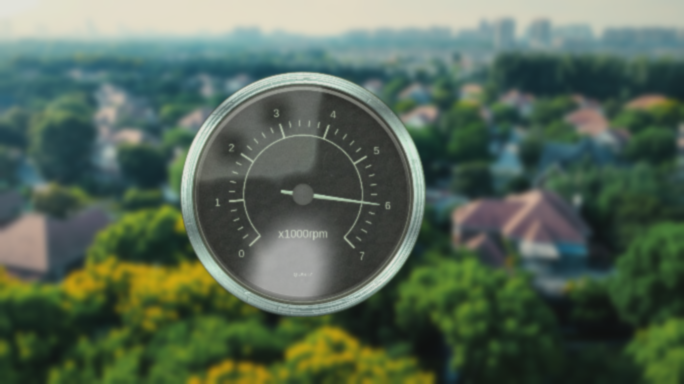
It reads value=6000 unit=rpm
